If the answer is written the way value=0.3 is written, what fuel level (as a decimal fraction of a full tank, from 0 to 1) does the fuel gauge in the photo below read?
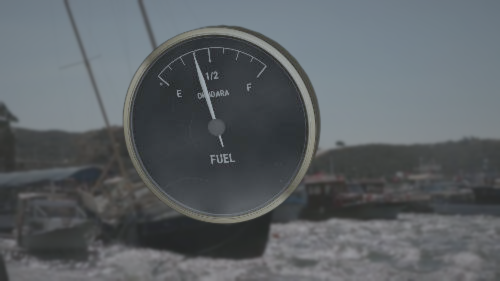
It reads value=0.375
